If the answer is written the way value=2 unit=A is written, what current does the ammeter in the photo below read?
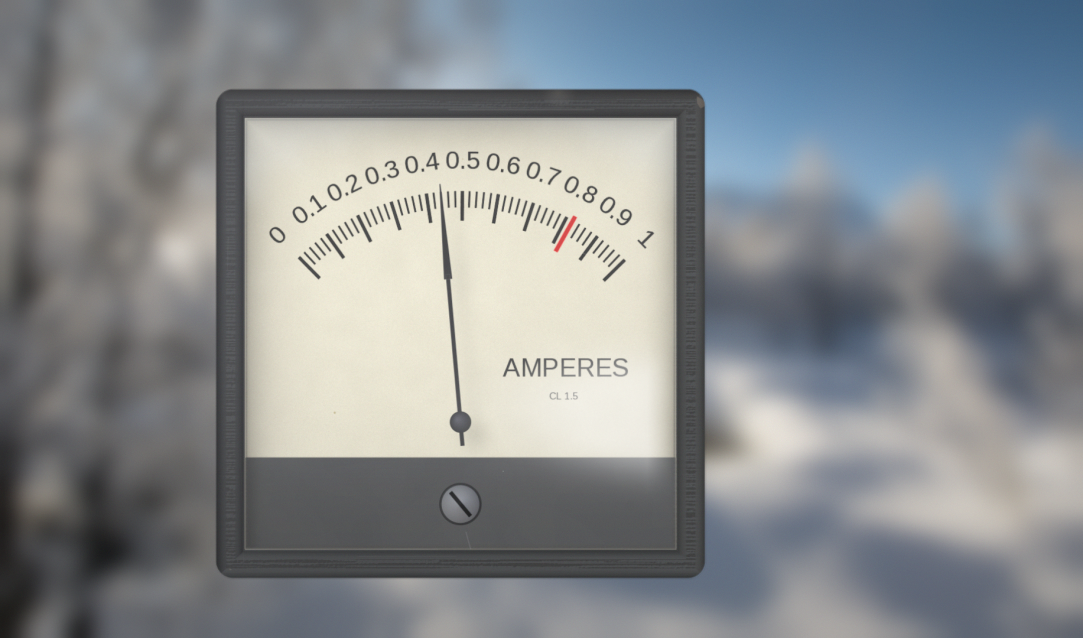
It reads value=0.44 unit=A
